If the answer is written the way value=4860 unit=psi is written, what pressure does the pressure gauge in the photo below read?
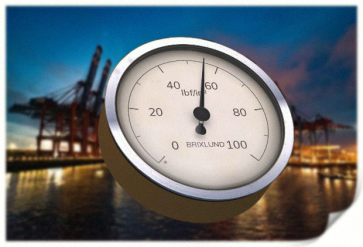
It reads value=55 unit=psi
